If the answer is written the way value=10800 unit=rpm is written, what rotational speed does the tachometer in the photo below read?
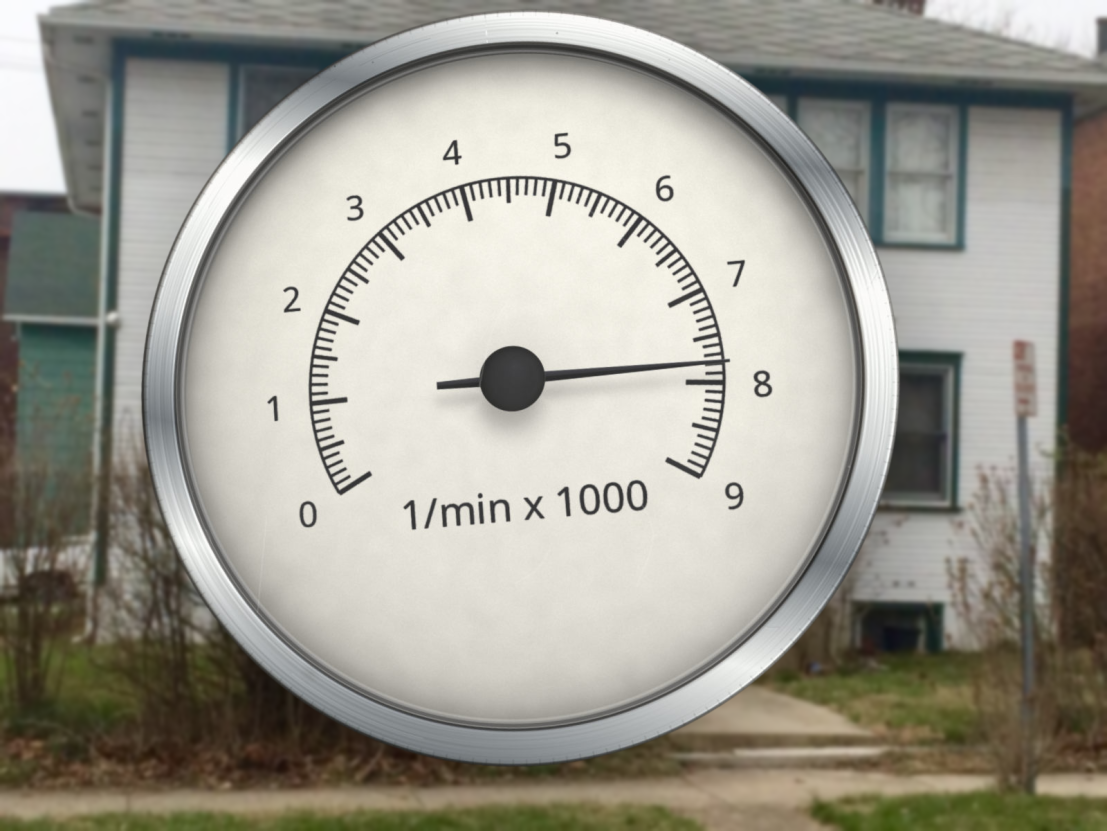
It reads value=7800 unit=rpm
